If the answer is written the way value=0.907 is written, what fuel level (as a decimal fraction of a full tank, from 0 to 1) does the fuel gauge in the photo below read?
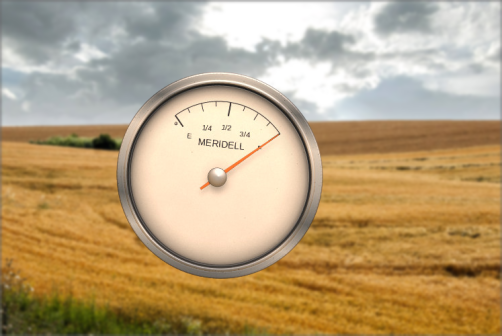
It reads value=1
